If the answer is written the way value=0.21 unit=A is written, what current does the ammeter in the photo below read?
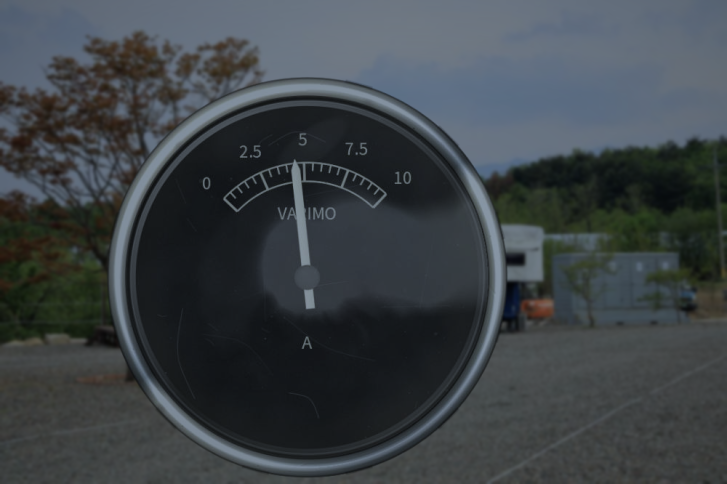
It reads value=4.5 unit=A
